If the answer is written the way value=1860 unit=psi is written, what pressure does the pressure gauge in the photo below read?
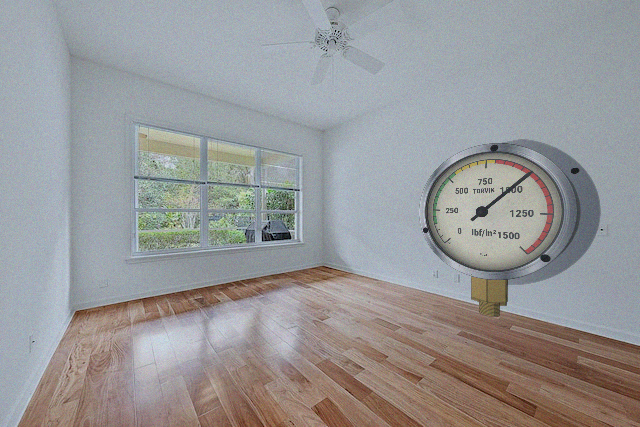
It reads value=1000 unit=psi
